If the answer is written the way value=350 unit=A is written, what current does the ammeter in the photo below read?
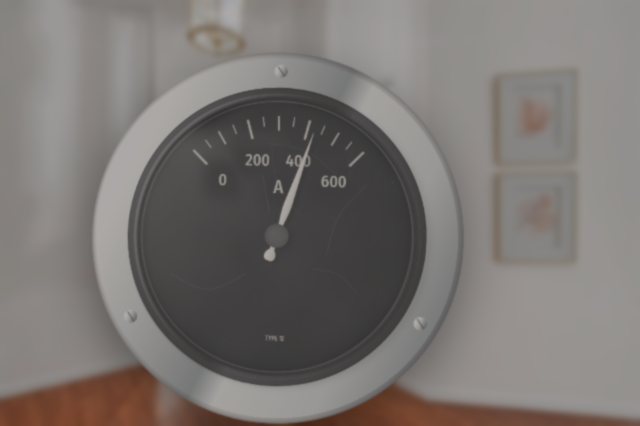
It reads value=425 unit=A
